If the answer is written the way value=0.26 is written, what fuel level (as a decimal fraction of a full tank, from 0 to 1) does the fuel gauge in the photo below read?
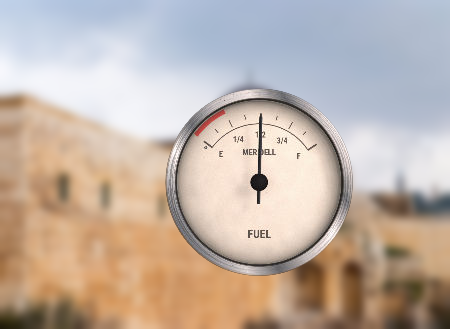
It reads value=0.5
